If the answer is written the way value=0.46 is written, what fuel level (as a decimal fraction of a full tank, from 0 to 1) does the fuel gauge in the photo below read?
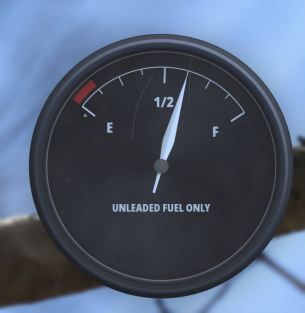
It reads value=0.625
